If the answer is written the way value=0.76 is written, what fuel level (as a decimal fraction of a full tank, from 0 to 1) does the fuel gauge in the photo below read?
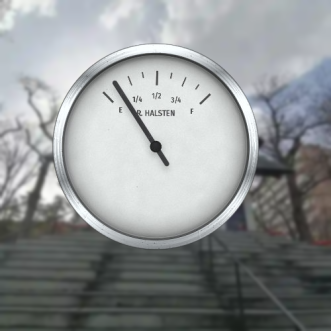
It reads value=0.125
